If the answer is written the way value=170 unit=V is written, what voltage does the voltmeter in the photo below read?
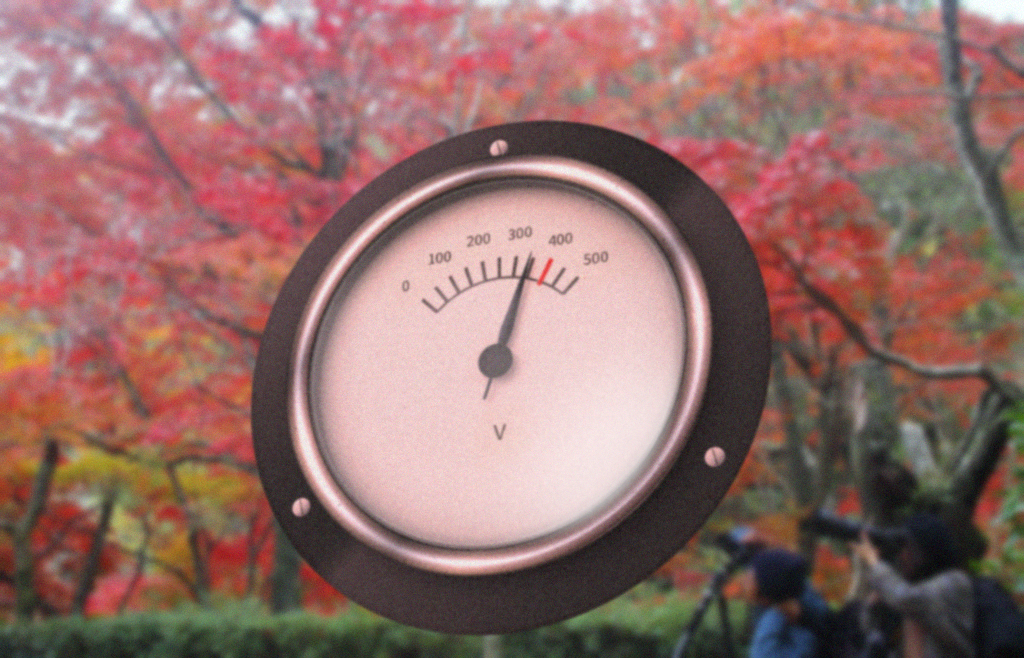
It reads value=350 unit=V
